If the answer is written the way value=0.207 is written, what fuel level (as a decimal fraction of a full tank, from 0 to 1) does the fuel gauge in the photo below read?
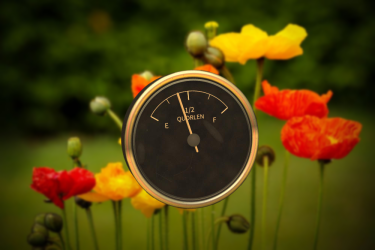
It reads value=0.375
